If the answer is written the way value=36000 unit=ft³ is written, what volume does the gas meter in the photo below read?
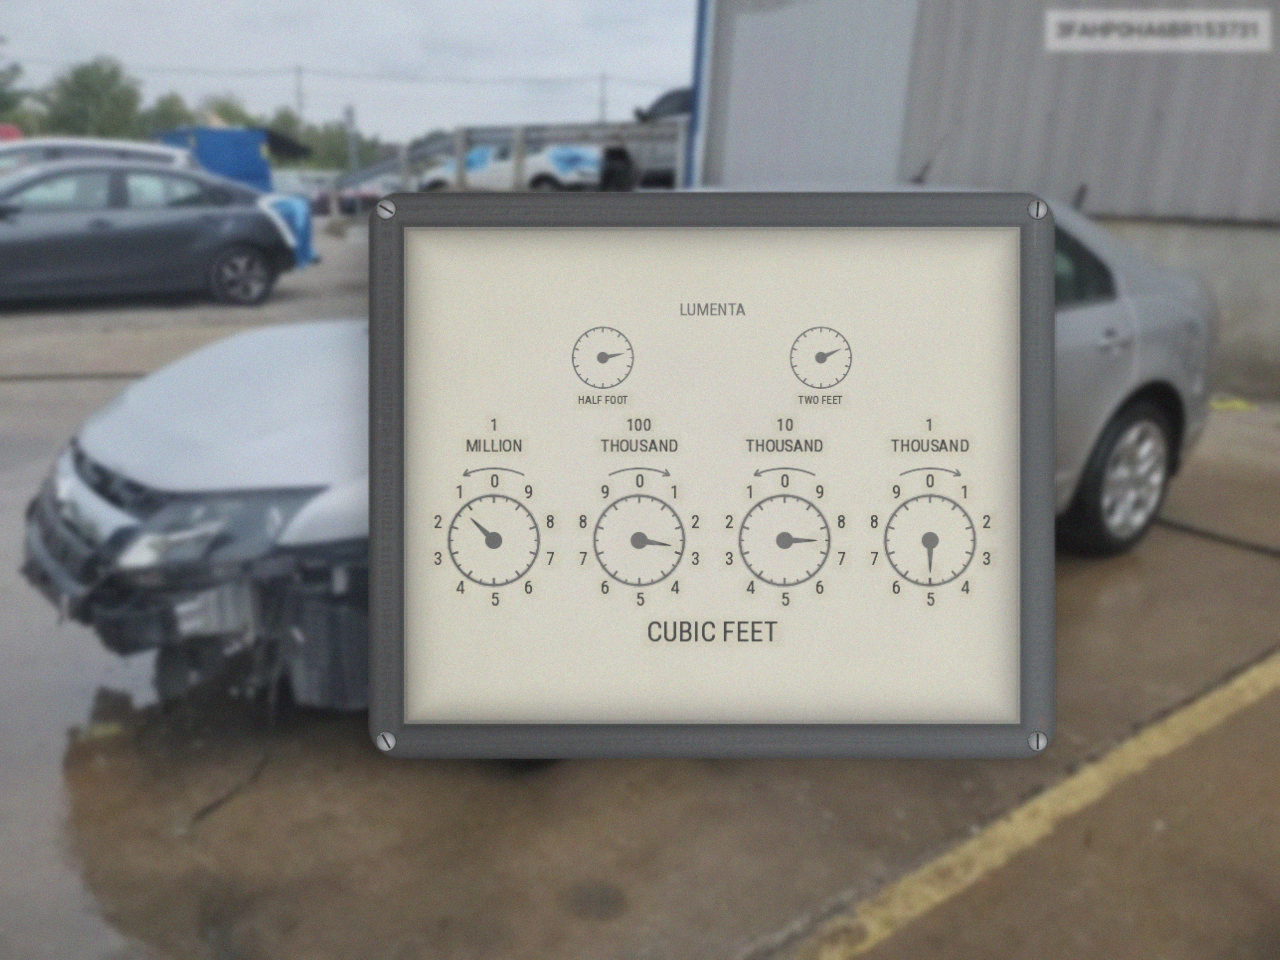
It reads value=127500 unit=ft³
